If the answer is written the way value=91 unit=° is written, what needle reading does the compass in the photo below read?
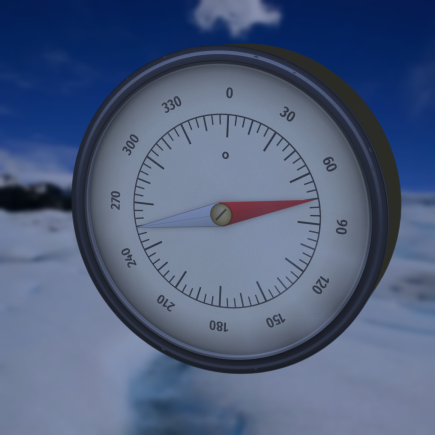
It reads value=75 unit=°
